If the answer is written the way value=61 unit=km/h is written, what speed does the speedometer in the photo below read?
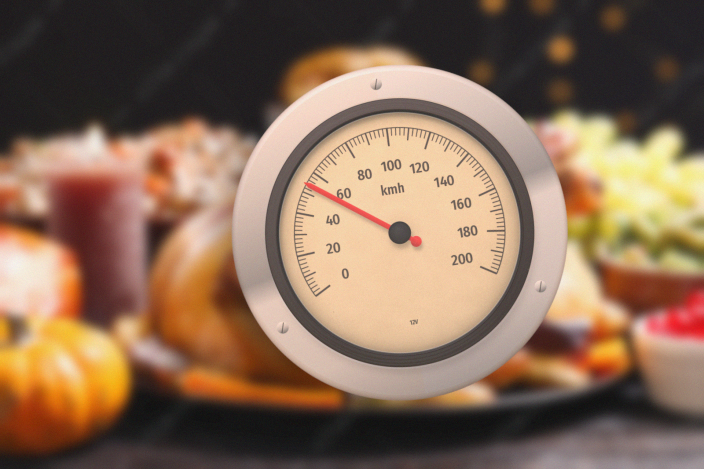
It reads value=54 unit=km/h
